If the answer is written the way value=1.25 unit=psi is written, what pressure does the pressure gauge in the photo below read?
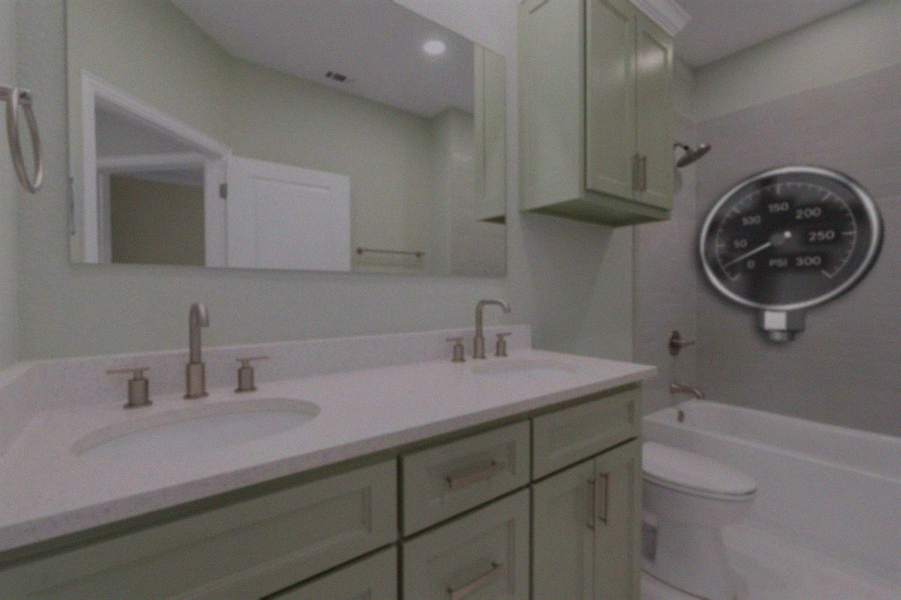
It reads value=20 unit=psi
